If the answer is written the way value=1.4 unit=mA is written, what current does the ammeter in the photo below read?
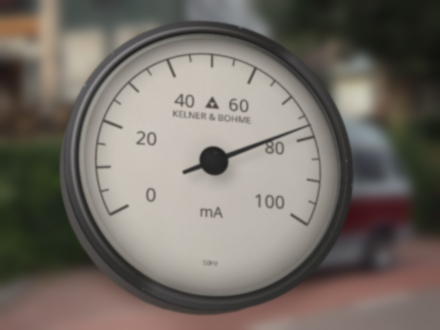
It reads value=77.5 unit=mA
